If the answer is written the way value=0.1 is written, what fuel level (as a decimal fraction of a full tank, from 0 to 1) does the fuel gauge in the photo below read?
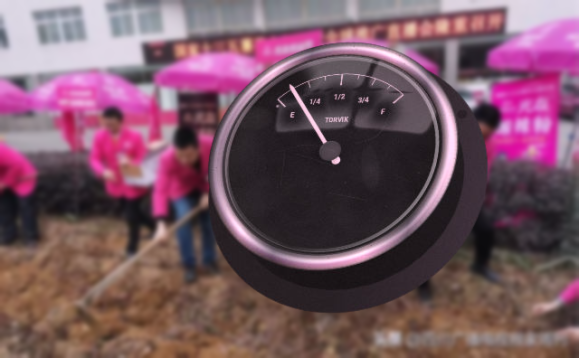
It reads value=0.125
